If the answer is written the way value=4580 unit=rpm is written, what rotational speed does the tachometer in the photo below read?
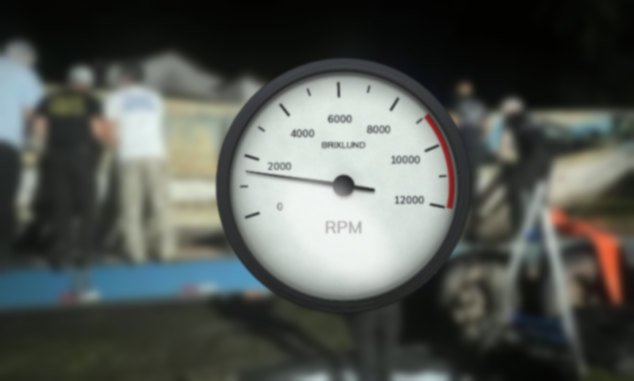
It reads value=1500 unit=rpm
